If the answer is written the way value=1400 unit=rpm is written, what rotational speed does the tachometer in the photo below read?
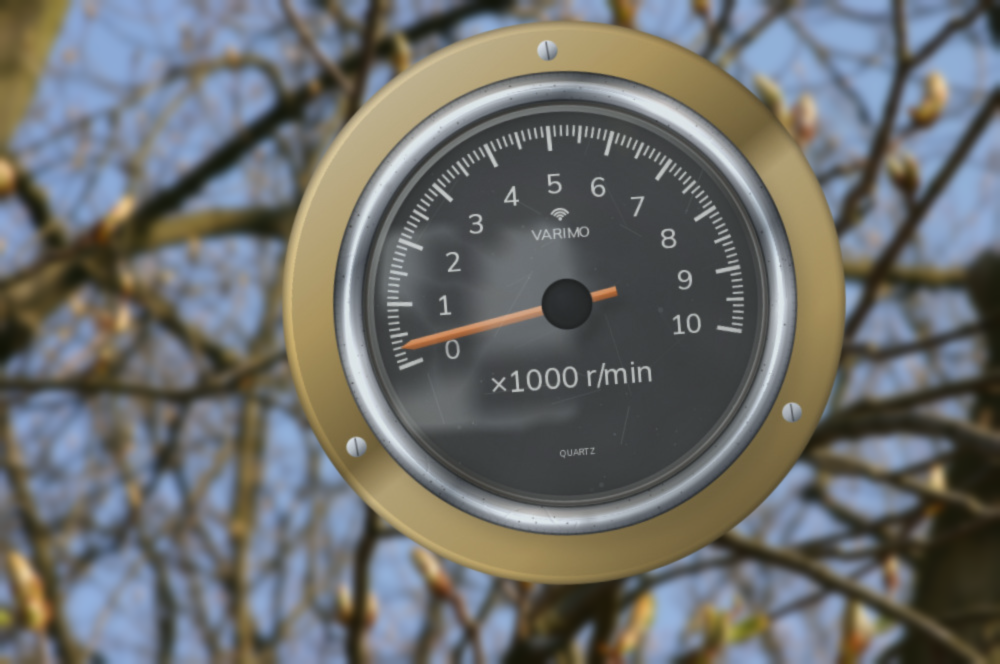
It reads value=300 unit=rpm
